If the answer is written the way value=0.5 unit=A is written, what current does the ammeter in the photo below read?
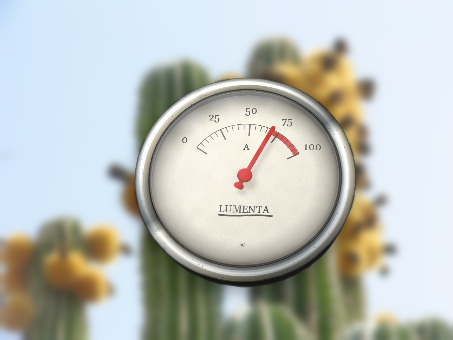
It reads value=70 unit=A
